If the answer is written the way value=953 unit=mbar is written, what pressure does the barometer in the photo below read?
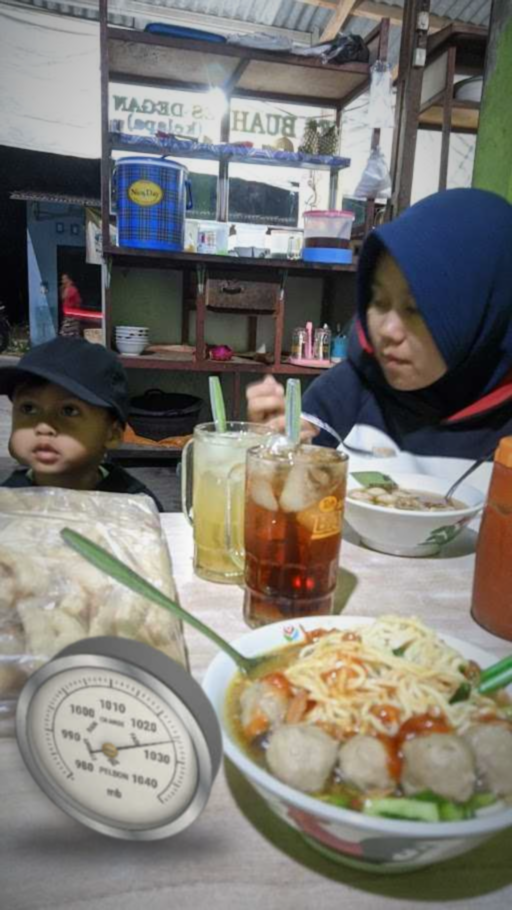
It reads value=1025 unit=mbar
